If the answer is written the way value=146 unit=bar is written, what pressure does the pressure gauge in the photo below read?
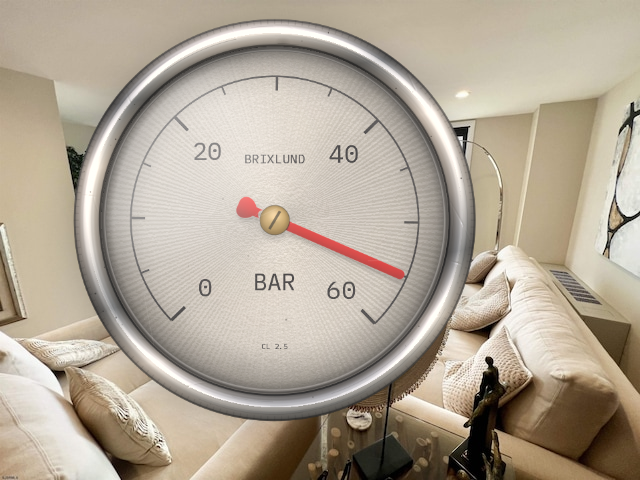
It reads value=55 unit=bar
